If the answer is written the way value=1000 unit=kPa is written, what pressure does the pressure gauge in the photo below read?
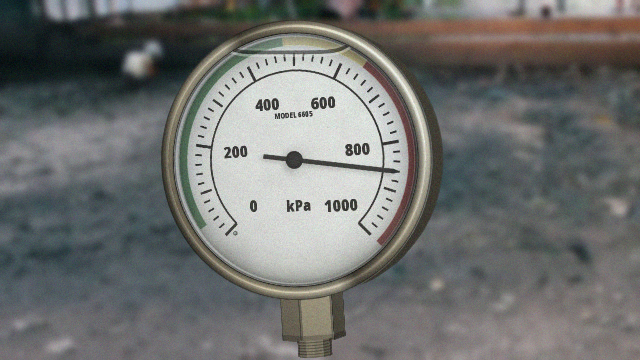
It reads value=860 unit=kPa
